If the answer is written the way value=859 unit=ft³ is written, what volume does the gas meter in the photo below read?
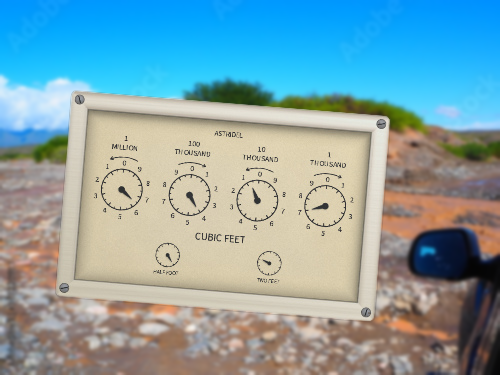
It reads value=640700 unit=ft³
